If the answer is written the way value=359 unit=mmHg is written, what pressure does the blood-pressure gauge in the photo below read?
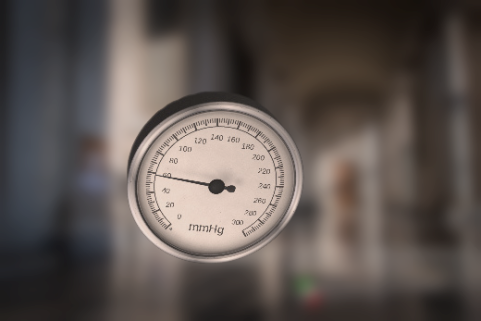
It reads value=60 unit=mmHg
